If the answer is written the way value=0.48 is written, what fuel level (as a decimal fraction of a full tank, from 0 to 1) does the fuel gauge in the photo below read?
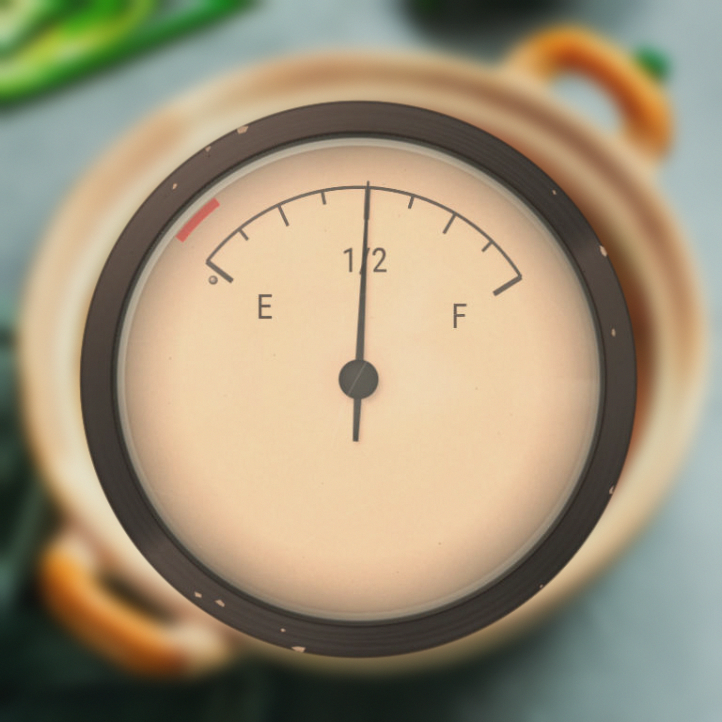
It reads value=0.5
